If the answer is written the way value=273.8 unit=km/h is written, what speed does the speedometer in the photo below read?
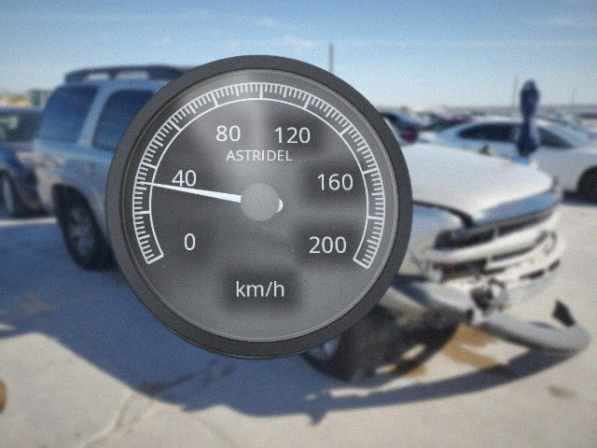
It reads value=32 unit=km/h
